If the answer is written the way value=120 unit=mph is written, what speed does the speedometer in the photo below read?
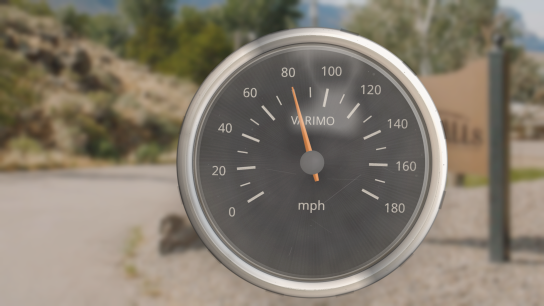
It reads value=80 unit=mph
